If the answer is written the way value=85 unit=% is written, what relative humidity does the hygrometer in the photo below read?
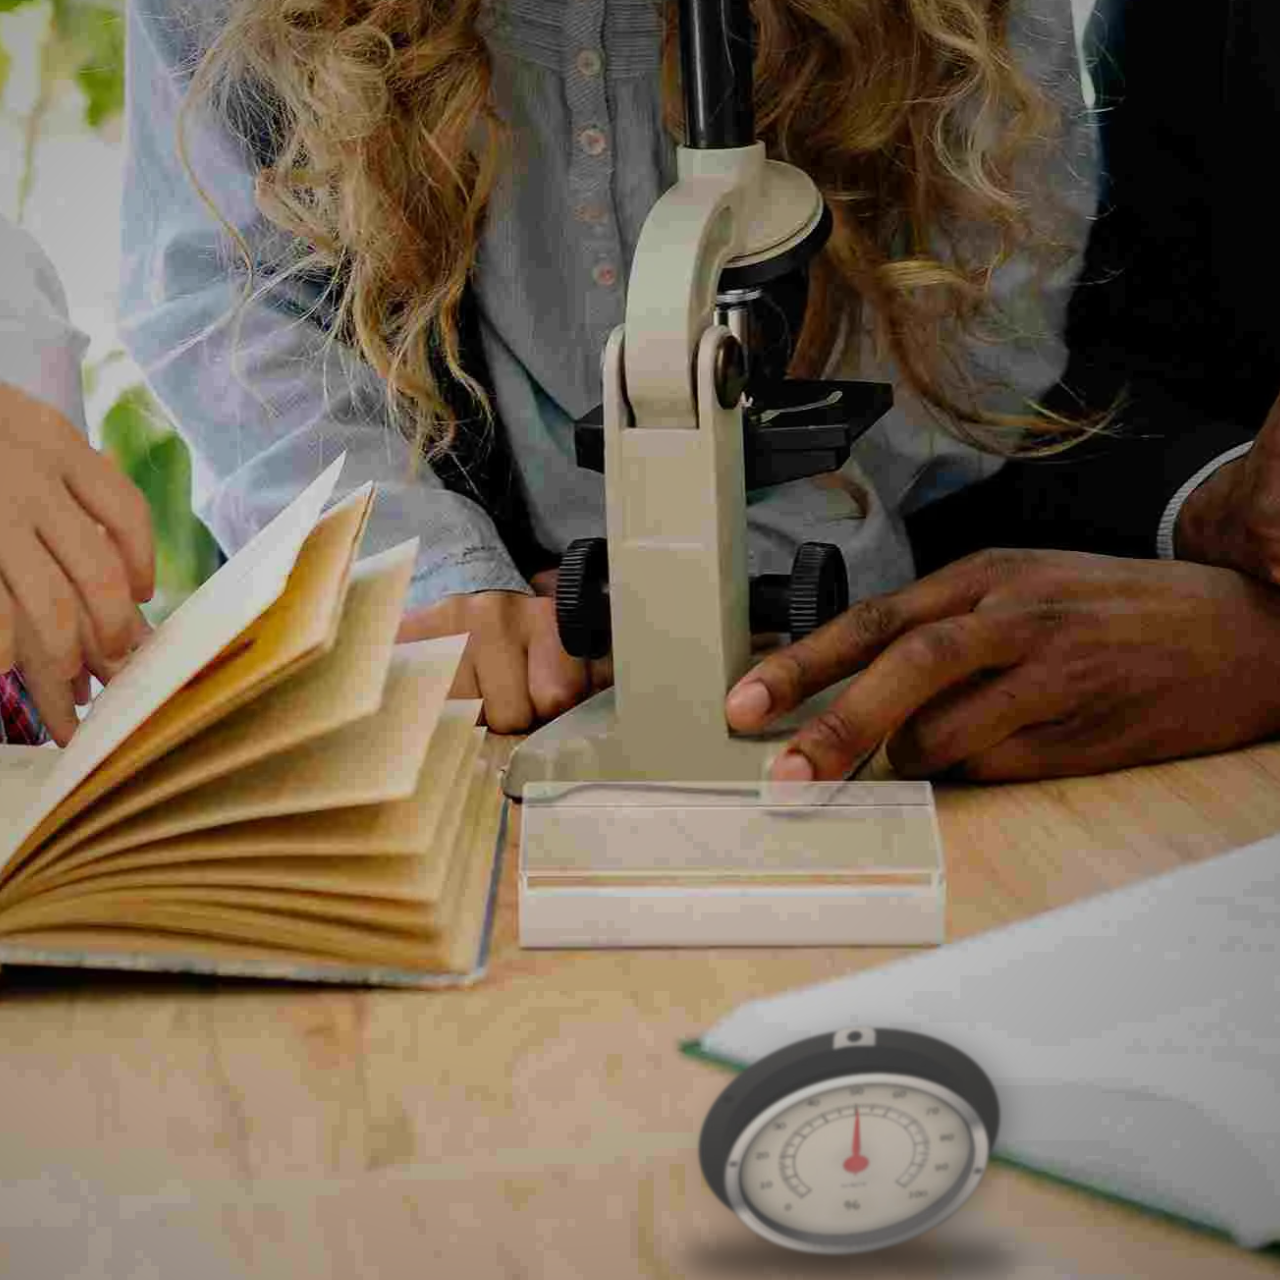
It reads value=50 unit=%
